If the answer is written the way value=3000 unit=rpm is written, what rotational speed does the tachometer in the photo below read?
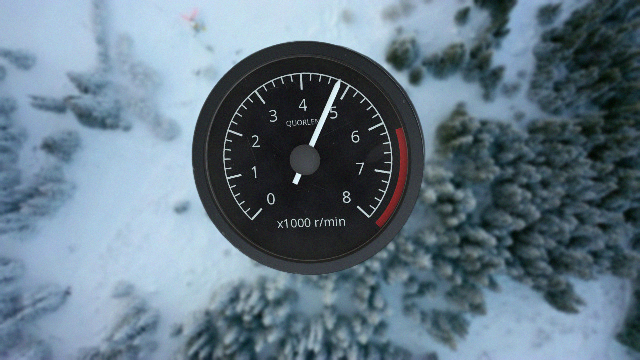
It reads value=4800 unit=rpm
